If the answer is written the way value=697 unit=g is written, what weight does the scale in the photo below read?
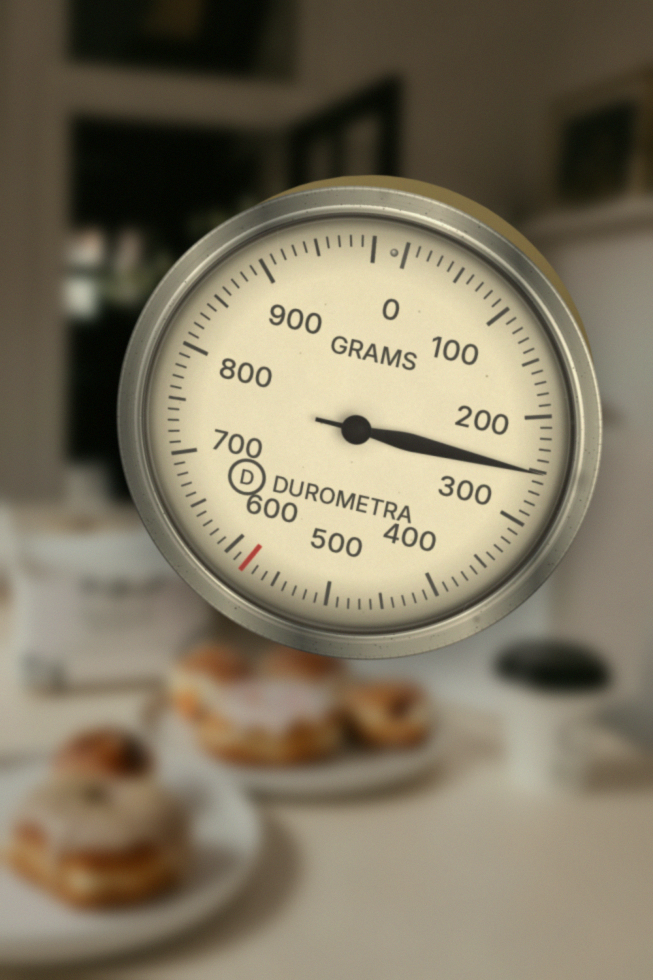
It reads value=250 unit=g
